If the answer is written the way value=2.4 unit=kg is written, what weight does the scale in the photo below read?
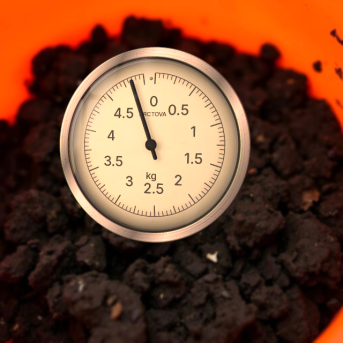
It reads value=4.85 unit=kg
